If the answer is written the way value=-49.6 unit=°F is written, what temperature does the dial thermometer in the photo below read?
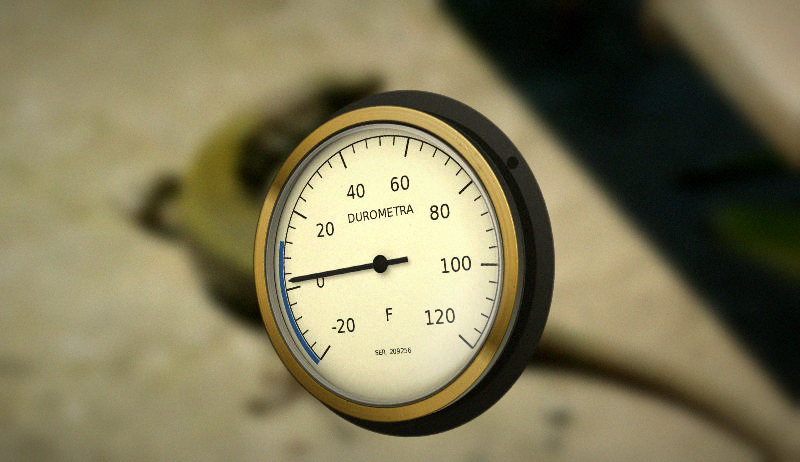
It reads value=2 unit=°F
